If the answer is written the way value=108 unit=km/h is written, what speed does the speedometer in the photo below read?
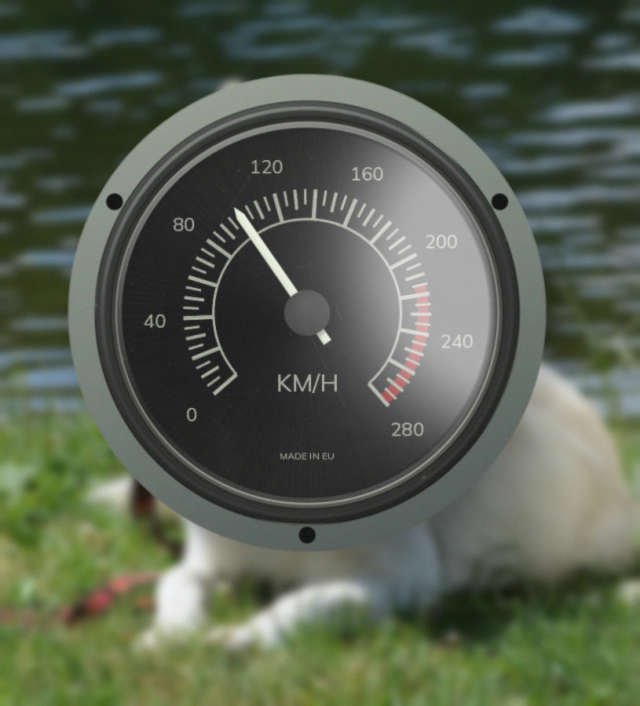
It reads value=100 unit=km/h
